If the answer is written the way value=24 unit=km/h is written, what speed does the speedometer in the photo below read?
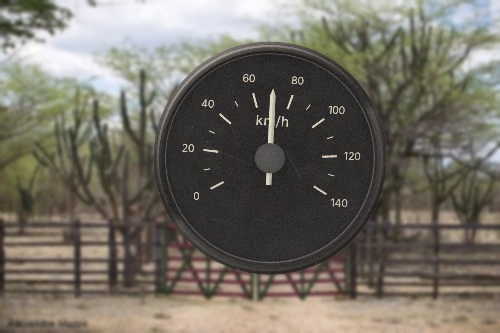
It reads value=70 unit=km/h
